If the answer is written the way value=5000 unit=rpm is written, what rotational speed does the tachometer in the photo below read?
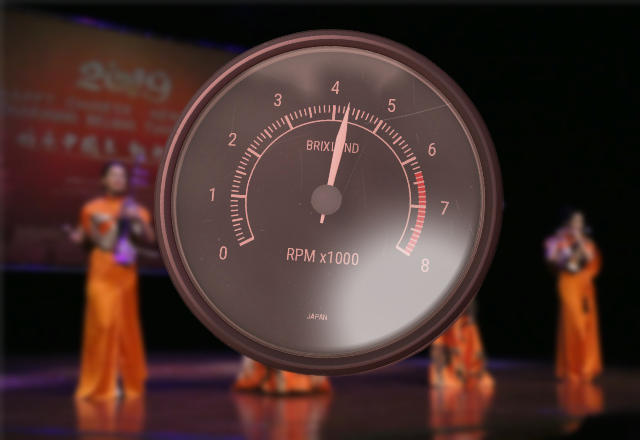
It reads value=4300 unit=rpm
